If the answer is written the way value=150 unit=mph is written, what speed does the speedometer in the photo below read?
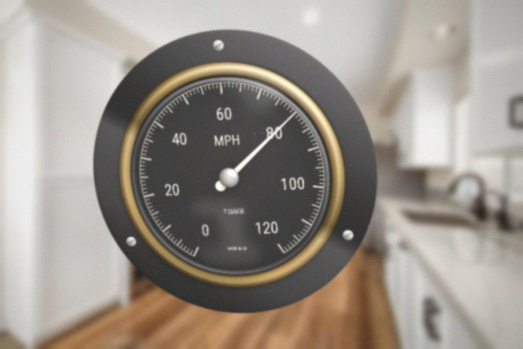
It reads value=80 unit=mph
